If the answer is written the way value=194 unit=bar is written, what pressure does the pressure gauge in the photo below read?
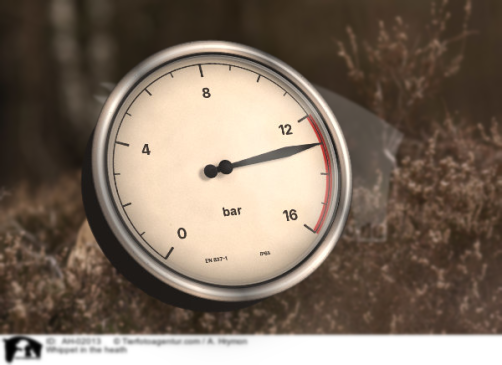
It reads value=13 unit=bar
